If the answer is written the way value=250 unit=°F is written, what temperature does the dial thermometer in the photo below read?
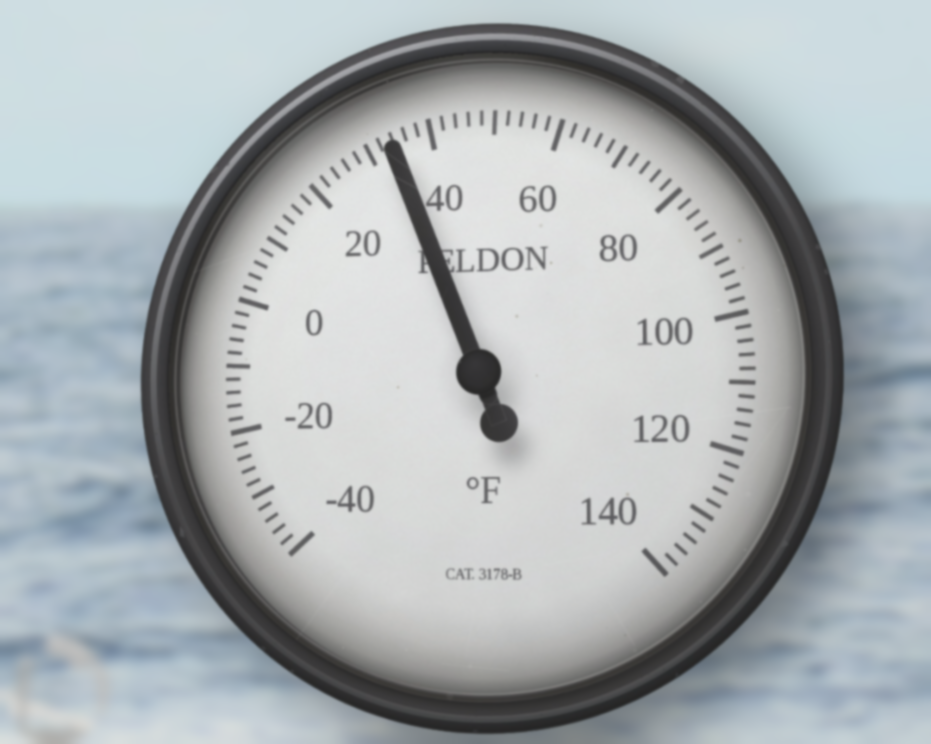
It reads value=34 unit=°F
